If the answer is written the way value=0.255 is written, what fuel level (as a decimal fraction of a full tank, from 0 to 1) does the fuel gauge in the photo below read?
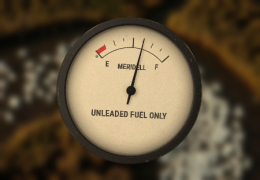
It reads value=0.625
